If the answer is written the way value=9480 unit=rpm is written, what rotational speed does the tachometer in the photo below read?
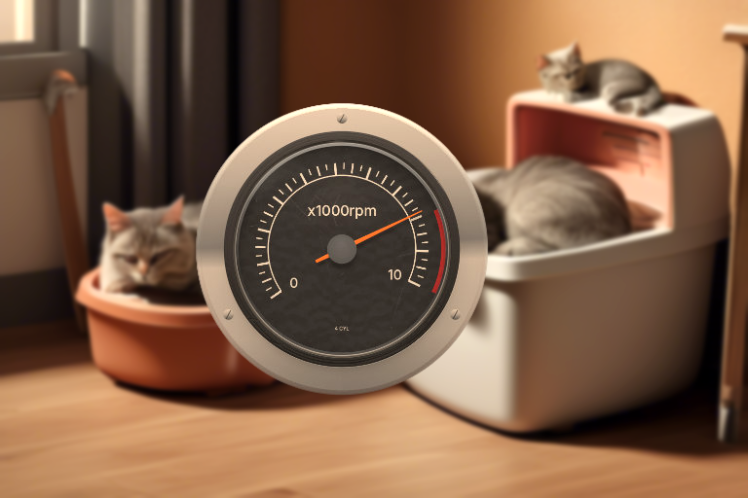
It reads value=7875 unit=rpm
